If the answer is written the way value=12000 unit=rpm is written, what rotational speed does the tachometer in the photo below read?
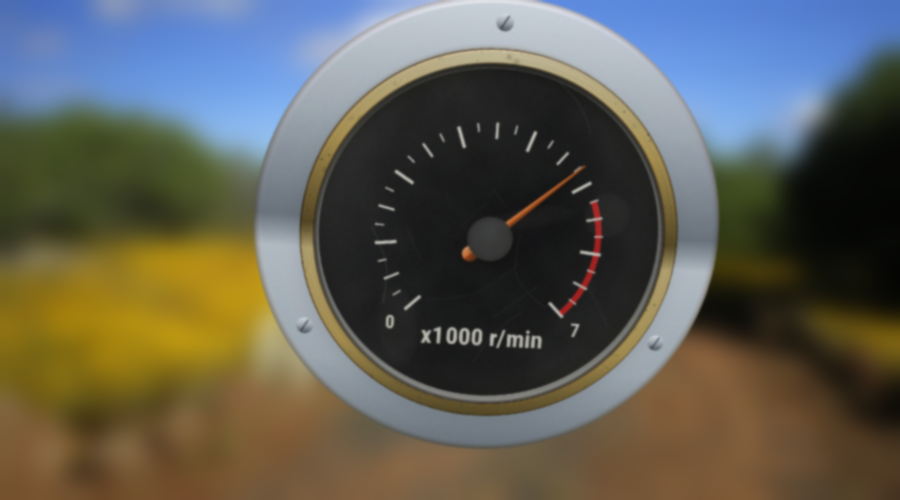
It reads value=4750 unit=rpm
